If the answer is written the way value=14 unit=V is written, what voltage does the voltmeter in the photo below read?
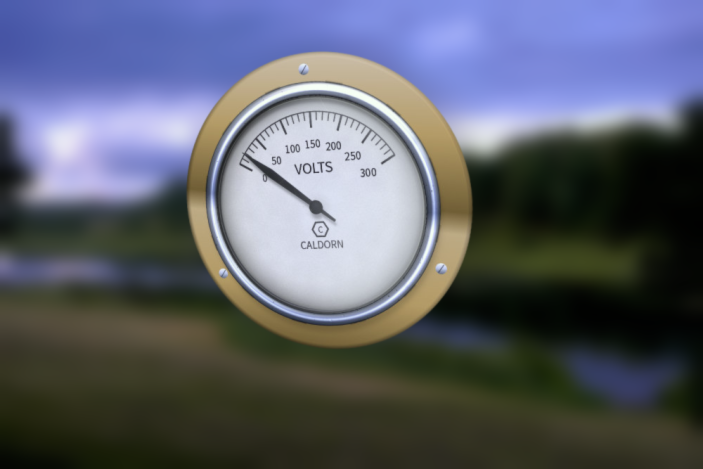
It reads value=20 unit=V
